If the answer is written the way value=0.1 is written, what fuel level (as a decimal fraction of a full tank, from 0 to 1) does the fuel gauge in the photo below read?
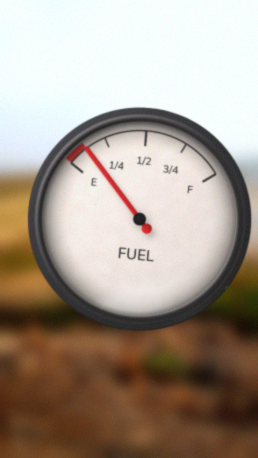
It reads value=0.125
